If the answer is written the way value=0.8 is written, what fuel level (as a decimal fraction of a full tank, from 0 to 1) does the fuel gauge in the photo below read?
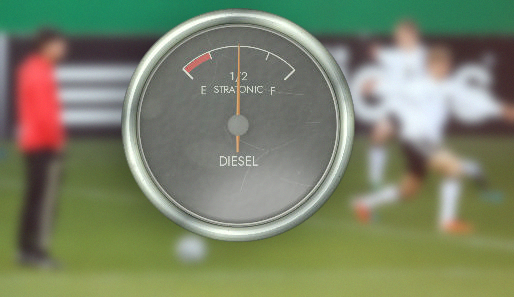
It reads value=0.5
